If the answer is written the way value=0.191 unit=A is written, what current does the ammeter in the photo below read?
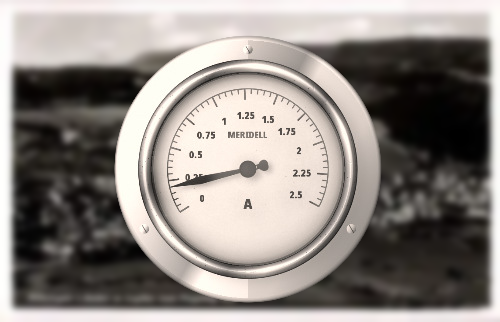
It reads value=0.2 unit=A
